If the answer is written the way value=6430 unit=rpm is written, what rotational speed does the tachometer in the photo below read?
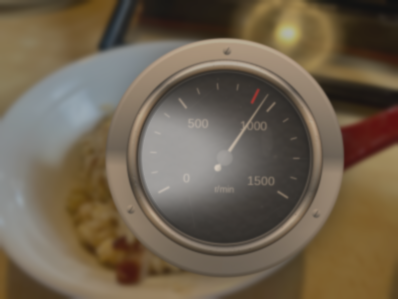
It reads value=950 unit=rpm
